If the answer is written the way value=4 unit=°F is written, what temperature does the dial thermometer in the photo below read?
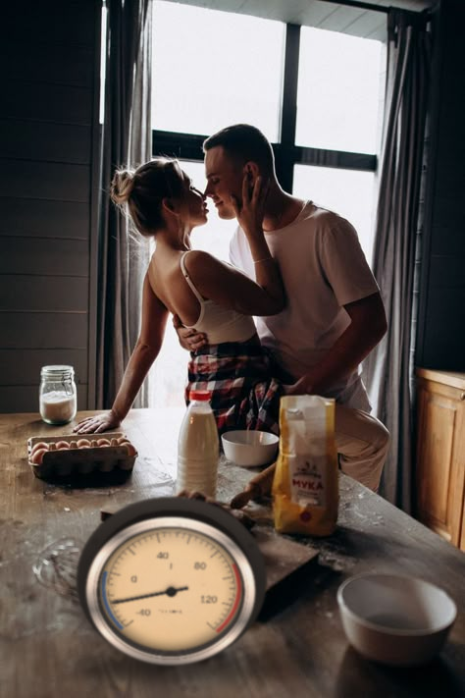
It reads value=-20 unit=°F
